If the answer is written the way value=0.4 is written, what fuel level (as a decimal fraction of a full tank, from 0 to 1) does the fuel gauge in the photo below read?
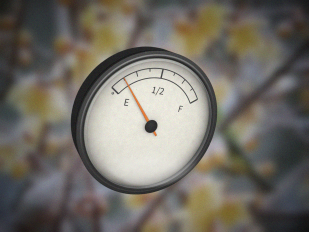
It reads value=0.125
